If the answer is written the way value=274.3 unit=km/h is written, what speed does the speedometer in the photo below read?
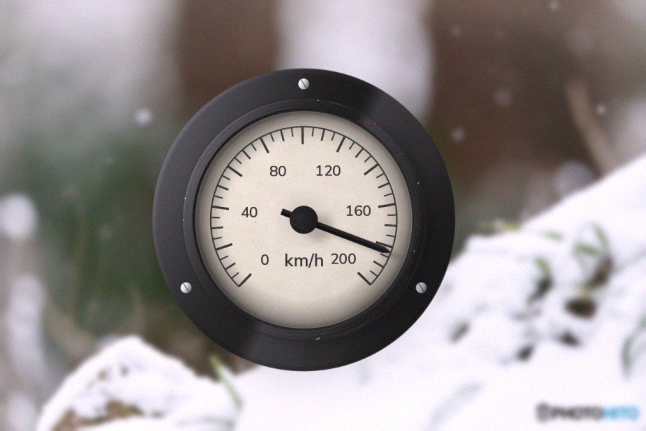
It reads value=182.5 unit=km/h
